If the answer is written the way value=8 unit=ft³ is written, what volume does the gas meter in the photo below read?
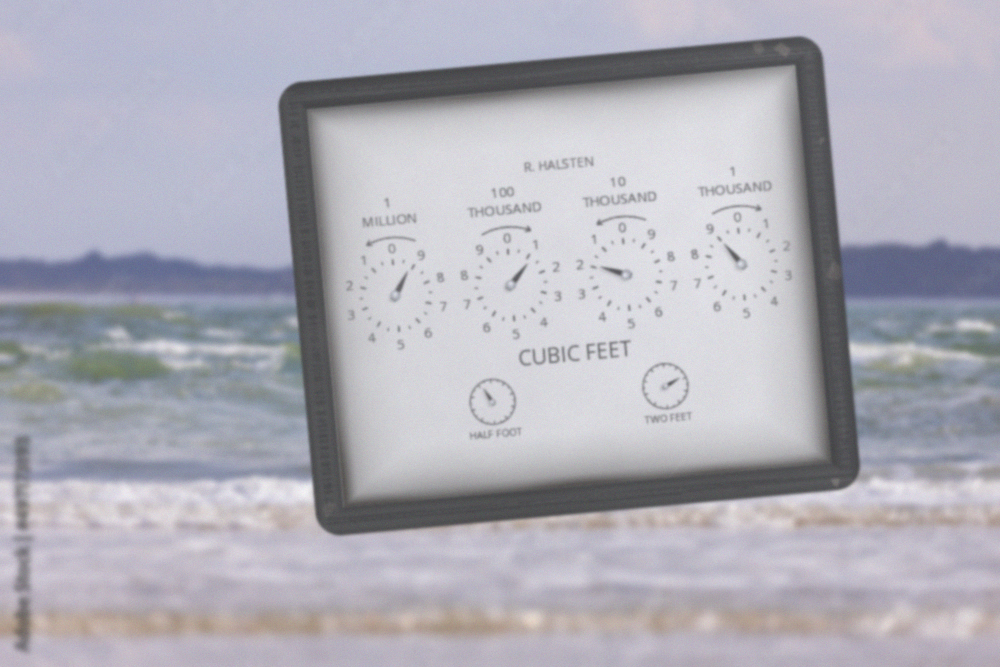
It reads value=911900 unit=ft³
